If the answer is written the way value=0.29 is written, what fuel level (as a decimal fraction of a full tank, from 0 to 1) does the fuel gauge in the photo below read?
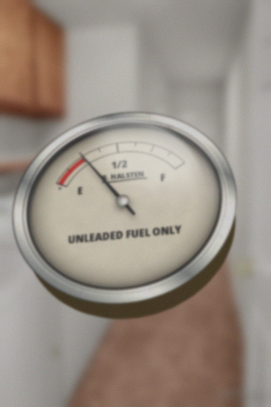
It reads value=0.25
